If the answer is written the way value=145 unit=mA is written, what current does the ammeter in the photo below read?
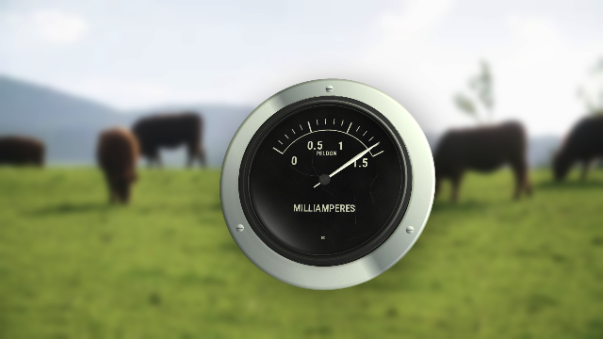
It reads value=1.4 unit=mA
